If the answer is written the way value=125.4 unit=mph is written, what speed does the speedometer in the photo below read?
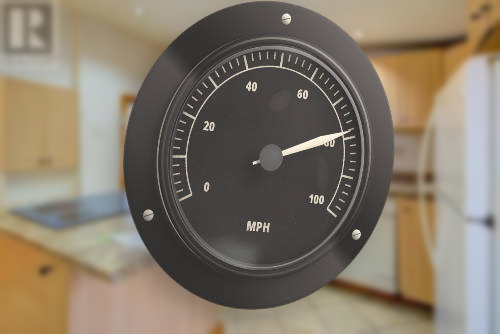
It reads value=78 unit=mph
